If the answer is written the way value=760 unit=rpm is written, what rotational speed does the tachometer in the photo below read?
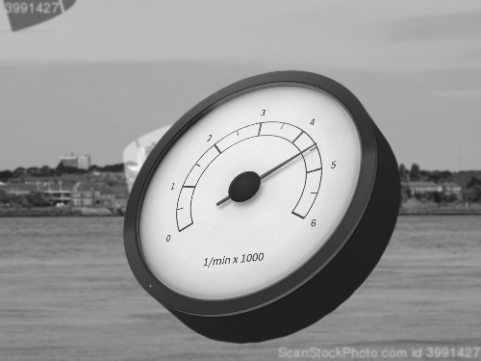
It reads value=4500 unit=rpm
